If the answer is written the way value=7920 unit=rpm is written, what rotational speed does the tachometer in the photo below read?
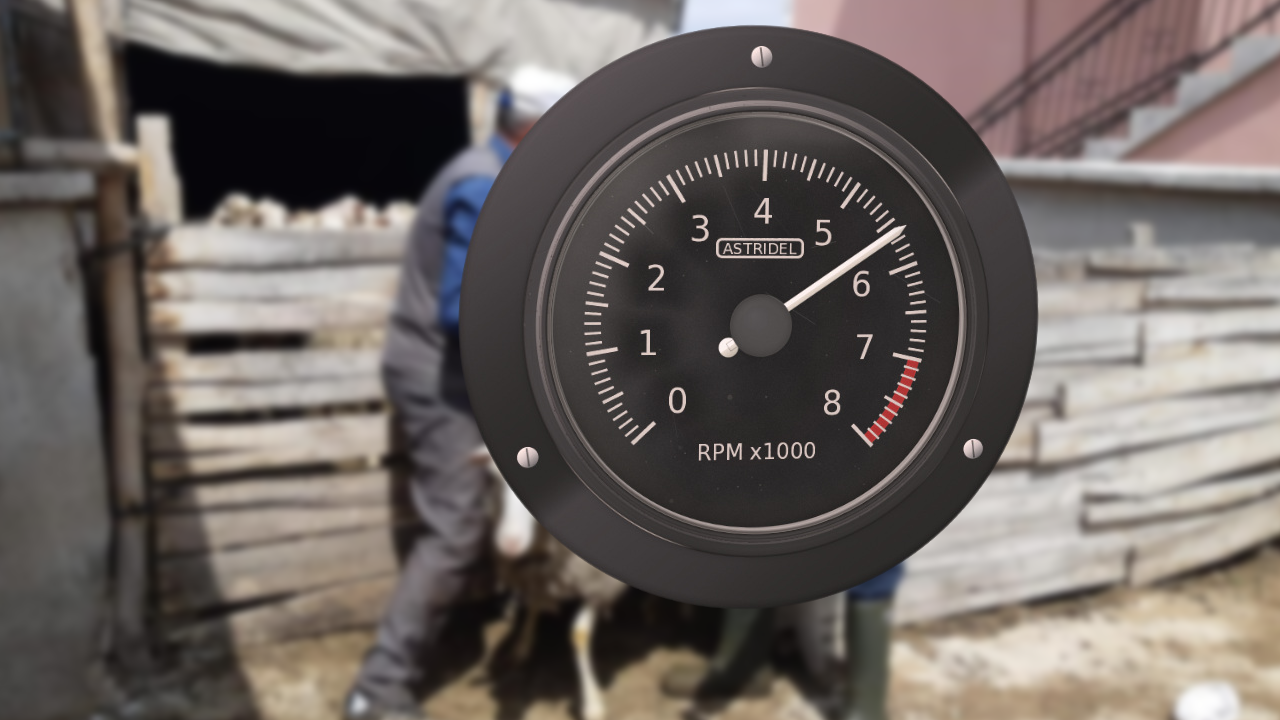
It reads value=5600 unit=rpm
